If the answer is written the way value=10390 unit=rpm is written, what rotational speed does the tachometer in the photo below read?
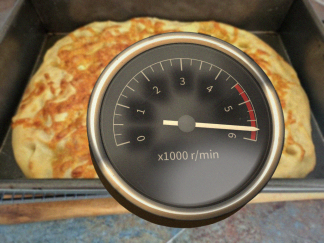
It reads value=5750 unit=rpm
